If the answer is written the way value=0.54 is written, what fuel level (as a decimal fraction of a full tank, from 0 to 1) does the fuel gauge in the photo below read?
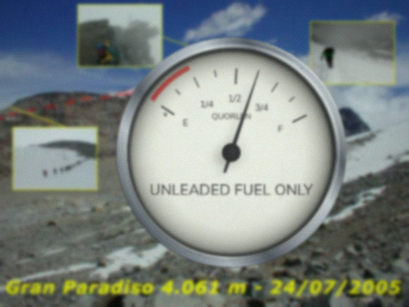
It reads value=0.625
